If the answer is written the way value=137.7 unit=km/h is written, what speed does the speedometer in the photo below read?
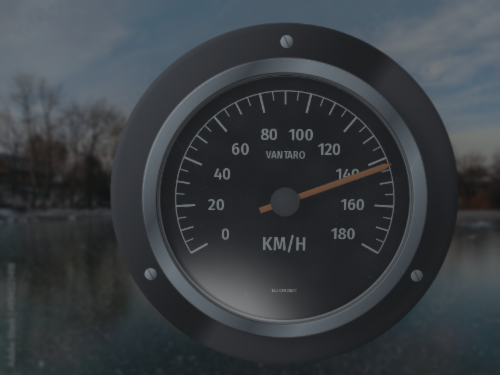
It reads value=142.5 unit=km/h
